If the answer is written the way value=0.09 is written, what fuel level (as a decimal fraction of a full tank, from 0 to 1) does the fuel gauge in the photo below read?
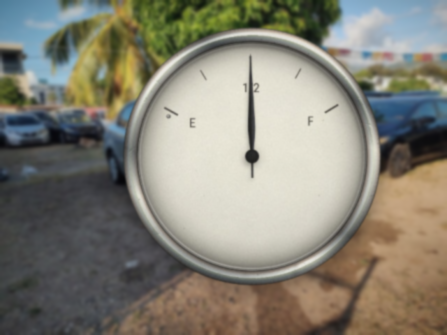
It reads value=0.5
